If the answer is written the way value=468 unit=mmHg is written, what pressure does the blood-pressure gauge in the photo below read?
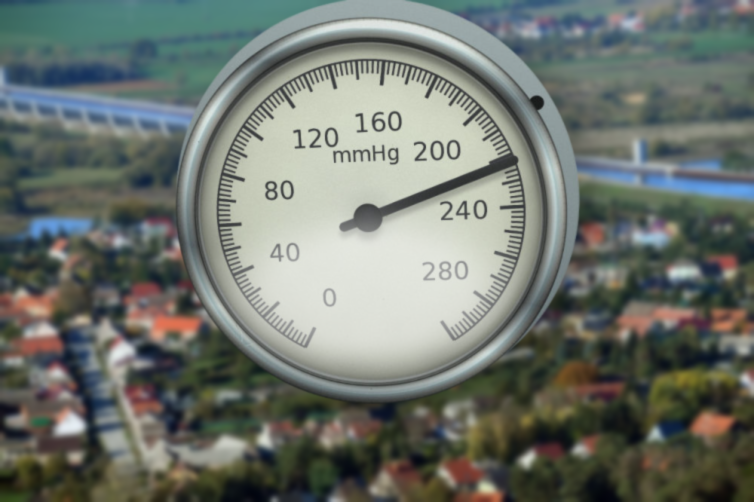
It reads value=222 unit=mmHg
